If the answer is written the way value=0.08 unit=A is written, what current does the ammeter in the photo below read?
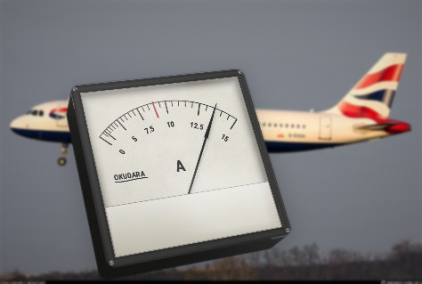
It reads value=13.5 unit=A
